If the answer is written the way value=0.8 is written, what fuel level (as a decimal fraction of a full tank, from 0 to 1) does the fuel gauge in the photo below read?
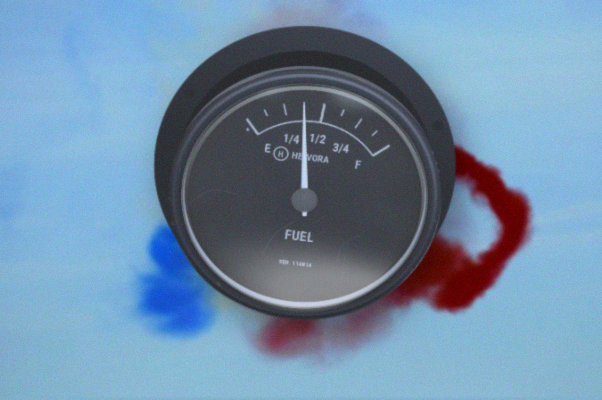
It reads value=0.375
